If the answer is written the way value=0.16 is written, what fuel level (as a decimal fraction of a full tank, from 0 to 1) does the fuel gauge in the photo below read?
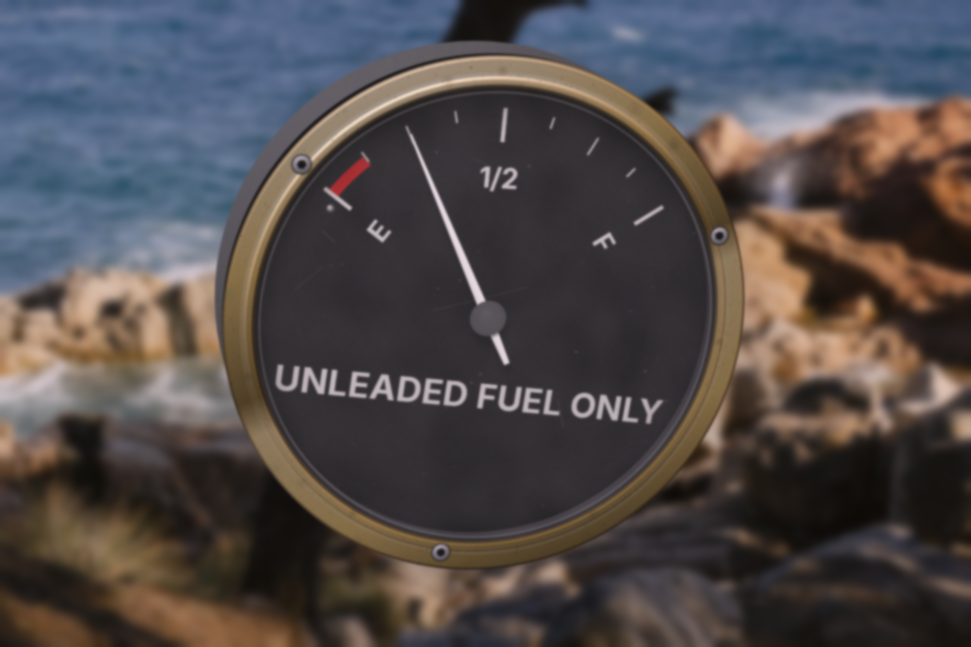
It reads value=0.25
